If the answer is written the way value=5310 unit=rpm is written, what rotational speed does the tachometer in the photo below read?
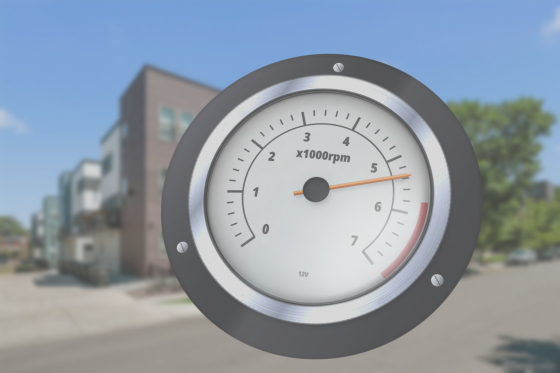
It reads value=5400 unit=rpm
